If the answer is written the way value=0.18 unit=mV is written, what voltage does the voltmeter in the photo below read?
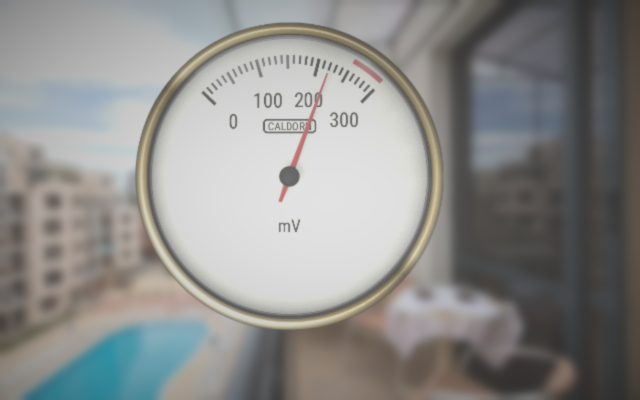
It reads value=220 unit=mV
